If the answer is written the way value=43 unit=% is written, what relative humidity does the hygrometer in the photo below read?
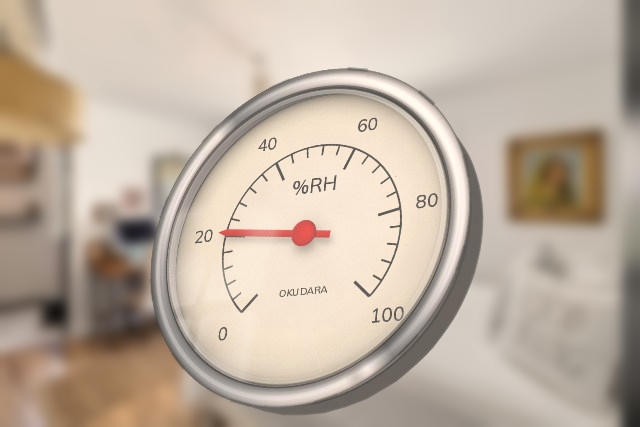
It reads value=20 unit=%
